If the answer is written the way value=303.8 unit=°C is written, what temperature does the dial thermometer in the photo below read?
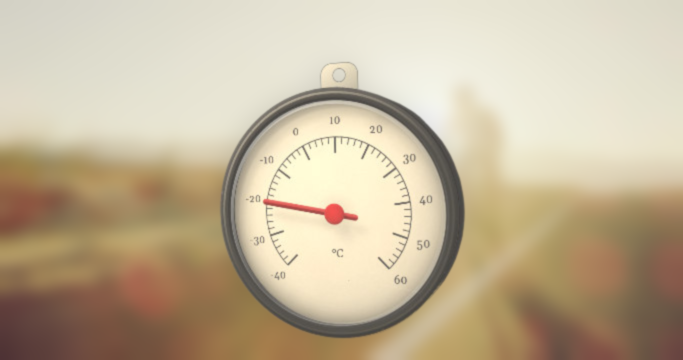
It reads value=-20 unit=°C
